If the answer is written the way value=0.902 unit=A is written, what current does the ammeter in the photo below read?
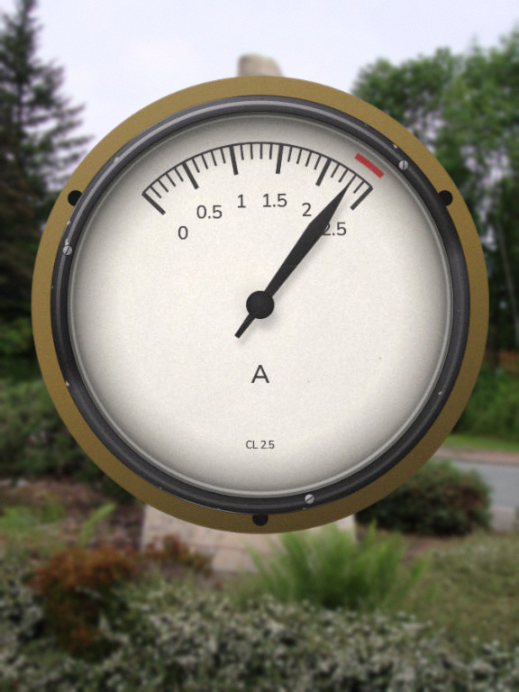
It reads value=2.3 unit=A
